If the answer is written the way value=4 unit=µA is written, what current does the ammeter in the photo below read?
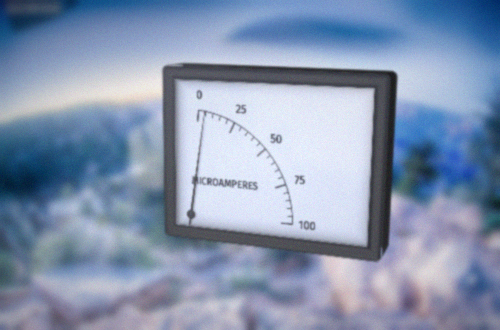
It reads value=5 unit=µA
